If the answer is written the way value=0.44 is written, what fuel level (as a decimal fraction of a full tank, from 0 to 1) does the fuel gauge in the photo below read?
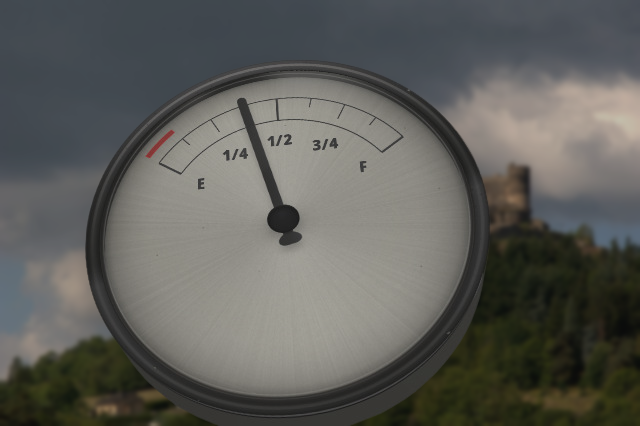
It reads value=0.375
